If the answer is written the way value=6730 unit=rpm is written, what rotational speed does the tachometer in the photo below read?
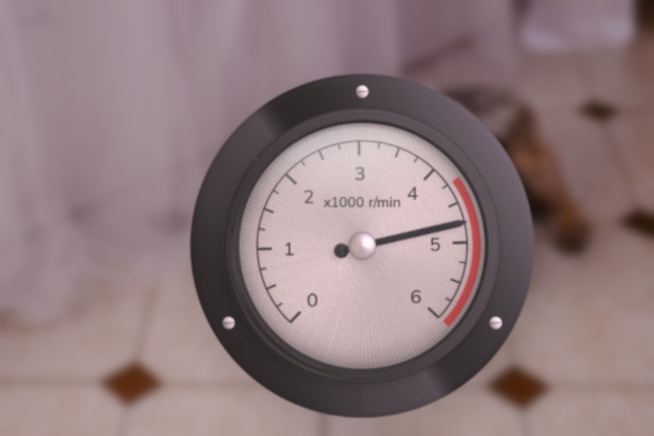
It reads value=4750 unit=rpm
